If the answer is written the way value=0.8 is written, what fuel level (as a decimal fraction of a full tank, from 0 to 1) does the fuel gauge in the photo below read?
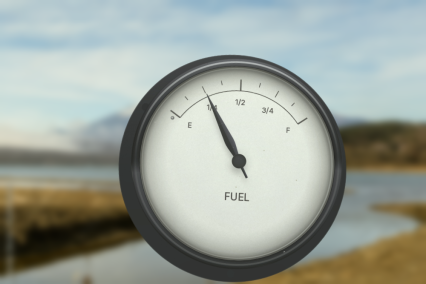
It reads value=0.25
